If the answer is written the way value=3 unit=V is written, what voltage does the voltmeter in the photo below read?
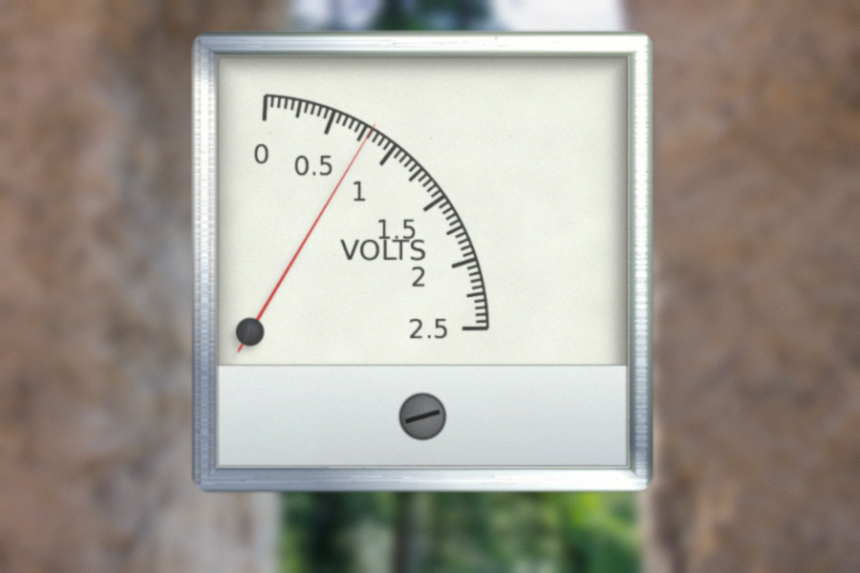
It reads value=0.8 unit=V
